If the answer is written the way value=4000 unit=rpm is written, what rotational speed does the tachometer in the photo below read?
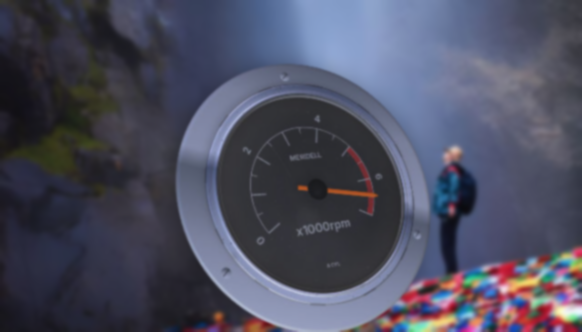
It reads value=6500 unit=rpm
